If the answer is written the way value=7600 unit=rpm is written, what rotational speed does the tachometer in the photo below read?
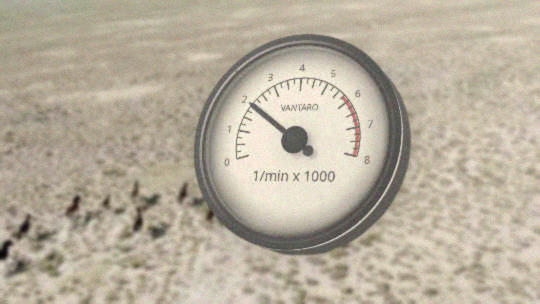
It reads value=2000 unit=rpm
